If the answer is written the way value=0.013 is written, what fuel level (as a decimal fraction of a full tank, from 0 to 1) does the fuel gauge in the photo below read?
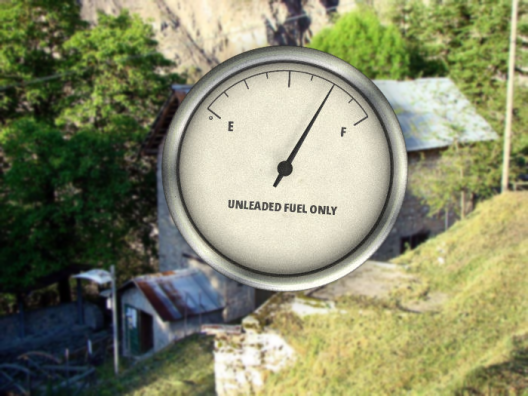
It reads value=0.75
